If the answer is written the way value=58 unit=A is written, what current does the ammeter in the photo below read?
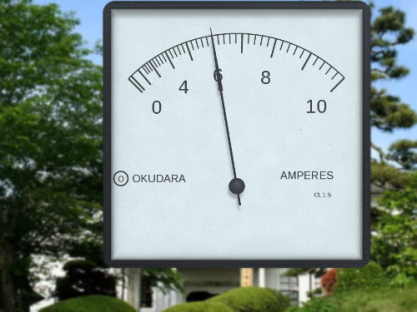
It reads value=6 unit=A
